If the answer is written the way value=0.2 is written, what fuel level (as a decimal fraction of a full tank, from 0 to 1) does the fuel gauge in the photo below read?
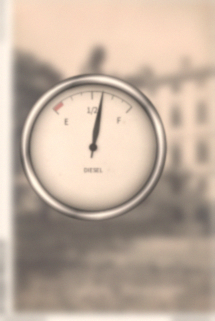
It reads value=0.625
